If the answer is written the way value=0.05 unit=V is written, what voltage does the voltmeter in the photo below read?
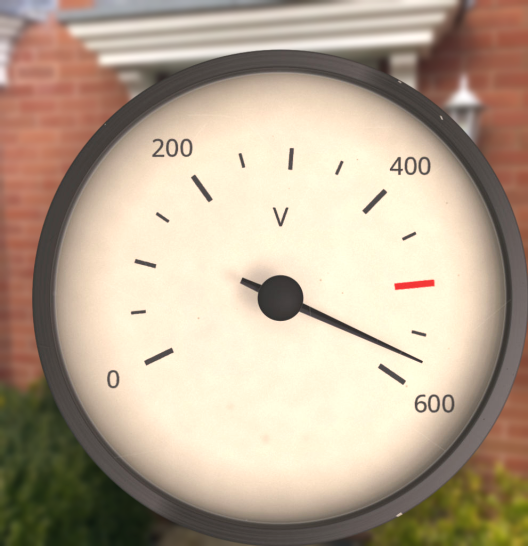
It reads value=575 unit=V
